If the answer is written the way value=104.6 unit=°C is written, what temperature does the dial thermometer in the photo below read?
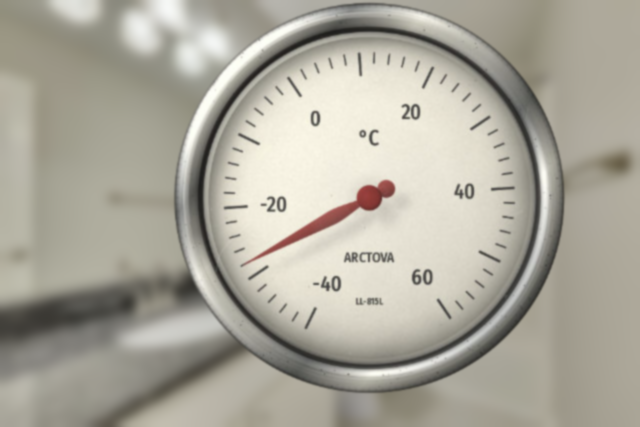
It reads value=-28 unit=°C
